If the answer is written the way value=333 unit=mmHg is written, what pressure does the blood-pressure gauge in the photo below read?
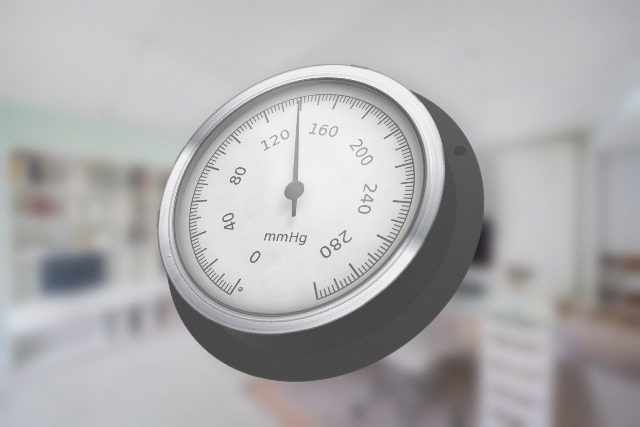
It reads value=140 unit=mmHg
